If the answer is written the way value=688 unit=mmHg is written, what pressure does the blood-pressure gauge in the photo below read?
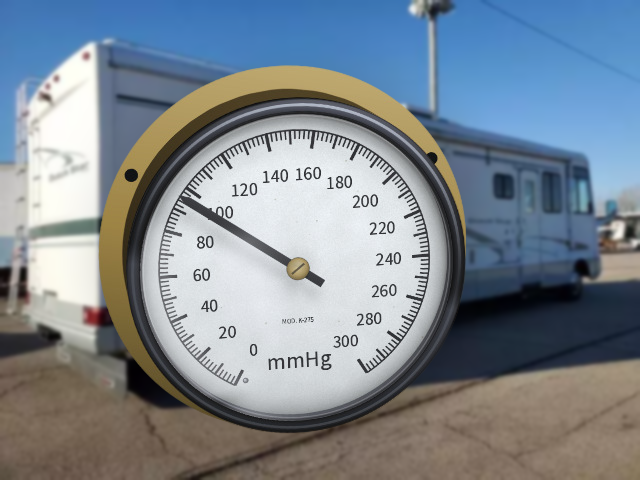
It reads value=96 unit=mmHg
